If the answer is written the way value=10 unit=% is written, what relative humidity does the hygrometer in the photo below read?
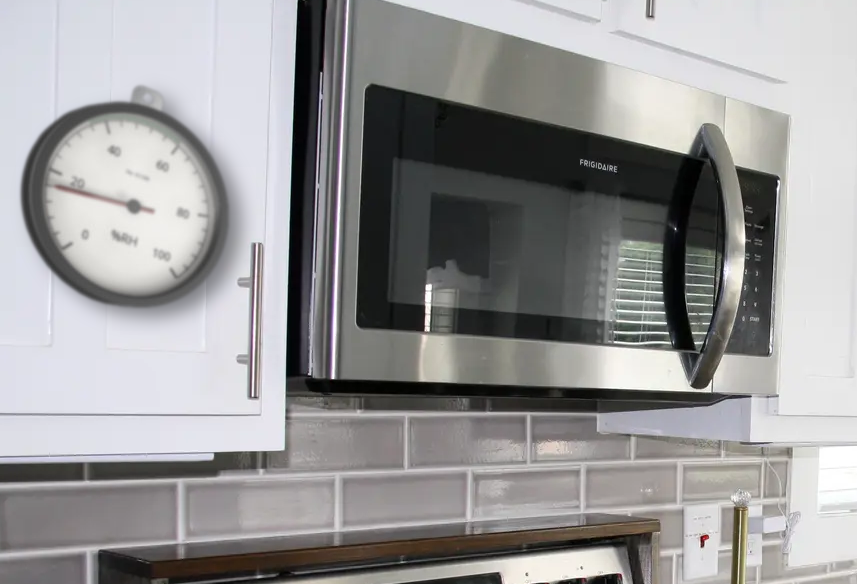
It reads value=16 unit=%
